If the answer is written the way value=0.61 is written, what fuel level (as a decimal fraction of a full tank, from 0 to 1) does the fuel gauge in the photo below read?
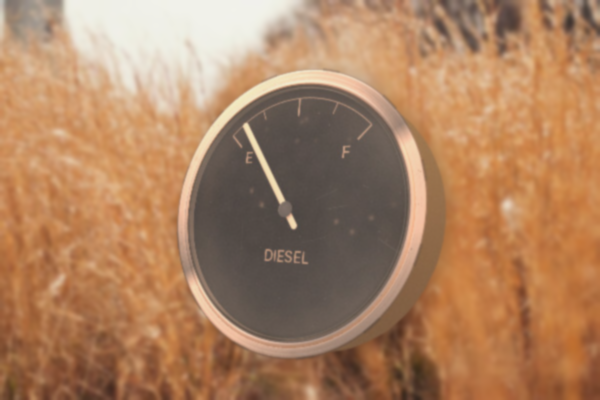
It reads value=0.125
